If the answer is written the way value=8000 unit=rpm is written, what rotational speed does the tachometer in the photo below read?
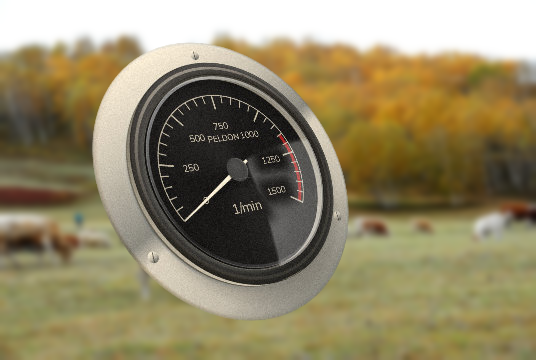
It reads value=0 unit=rpm
